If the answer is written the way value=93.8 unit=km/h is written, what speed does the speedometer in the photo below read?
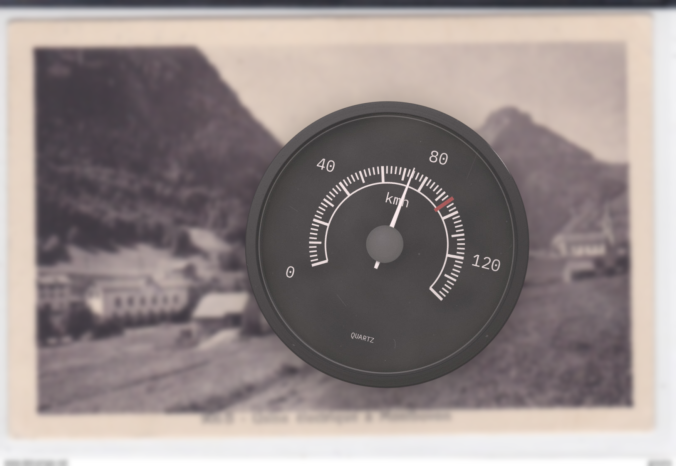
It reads value=74 unit=km/h
